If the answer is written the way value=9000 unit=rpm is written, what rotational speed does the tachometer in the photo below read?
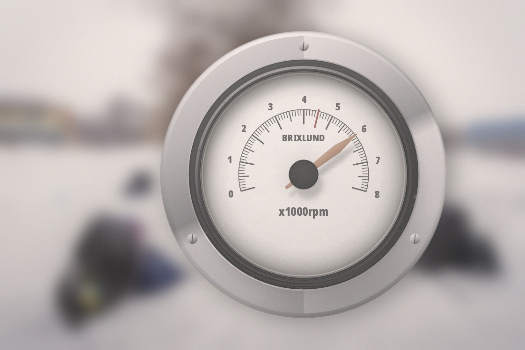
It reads value=6000 unit=rpm
